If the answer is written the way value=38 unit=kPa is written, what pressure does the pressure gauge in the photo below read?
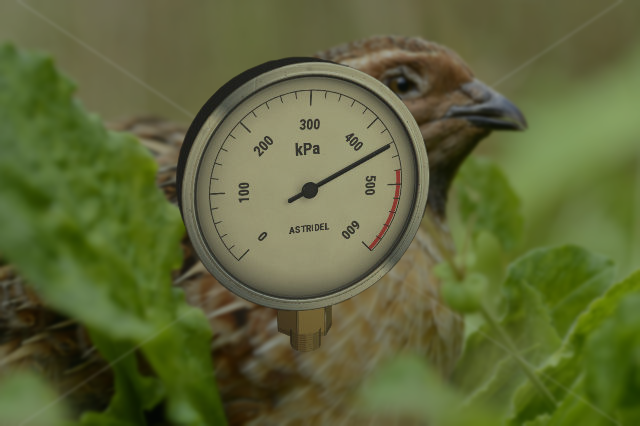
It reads value=440 unit=kPa
